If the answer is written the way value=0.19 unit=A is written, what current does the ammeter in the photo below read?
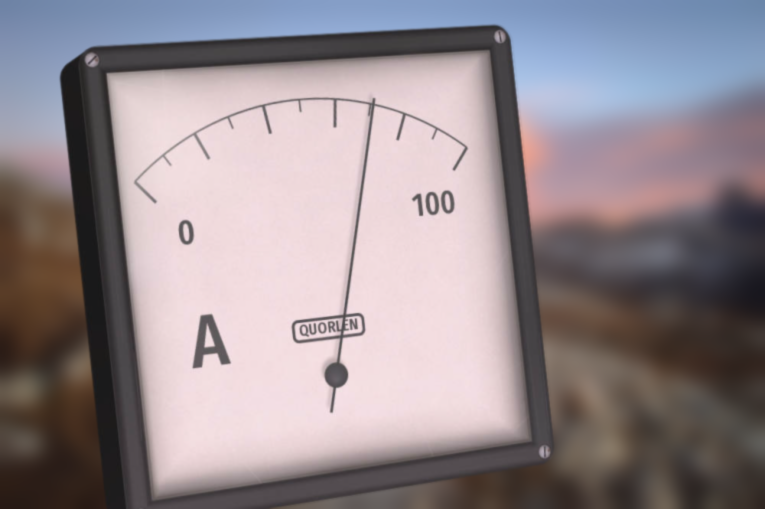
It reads value=70 unit=A
